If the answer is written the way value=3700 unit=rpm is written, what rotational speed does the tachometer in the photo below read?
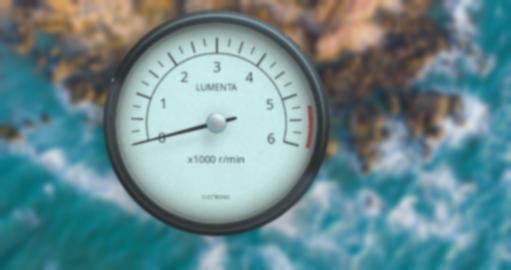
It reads value=0 unit=rpm
